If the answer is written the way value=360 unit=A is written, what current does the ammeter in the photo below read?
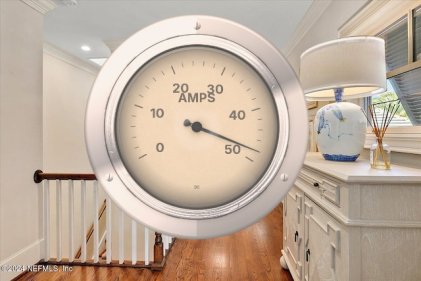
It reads value=48 unit=A
